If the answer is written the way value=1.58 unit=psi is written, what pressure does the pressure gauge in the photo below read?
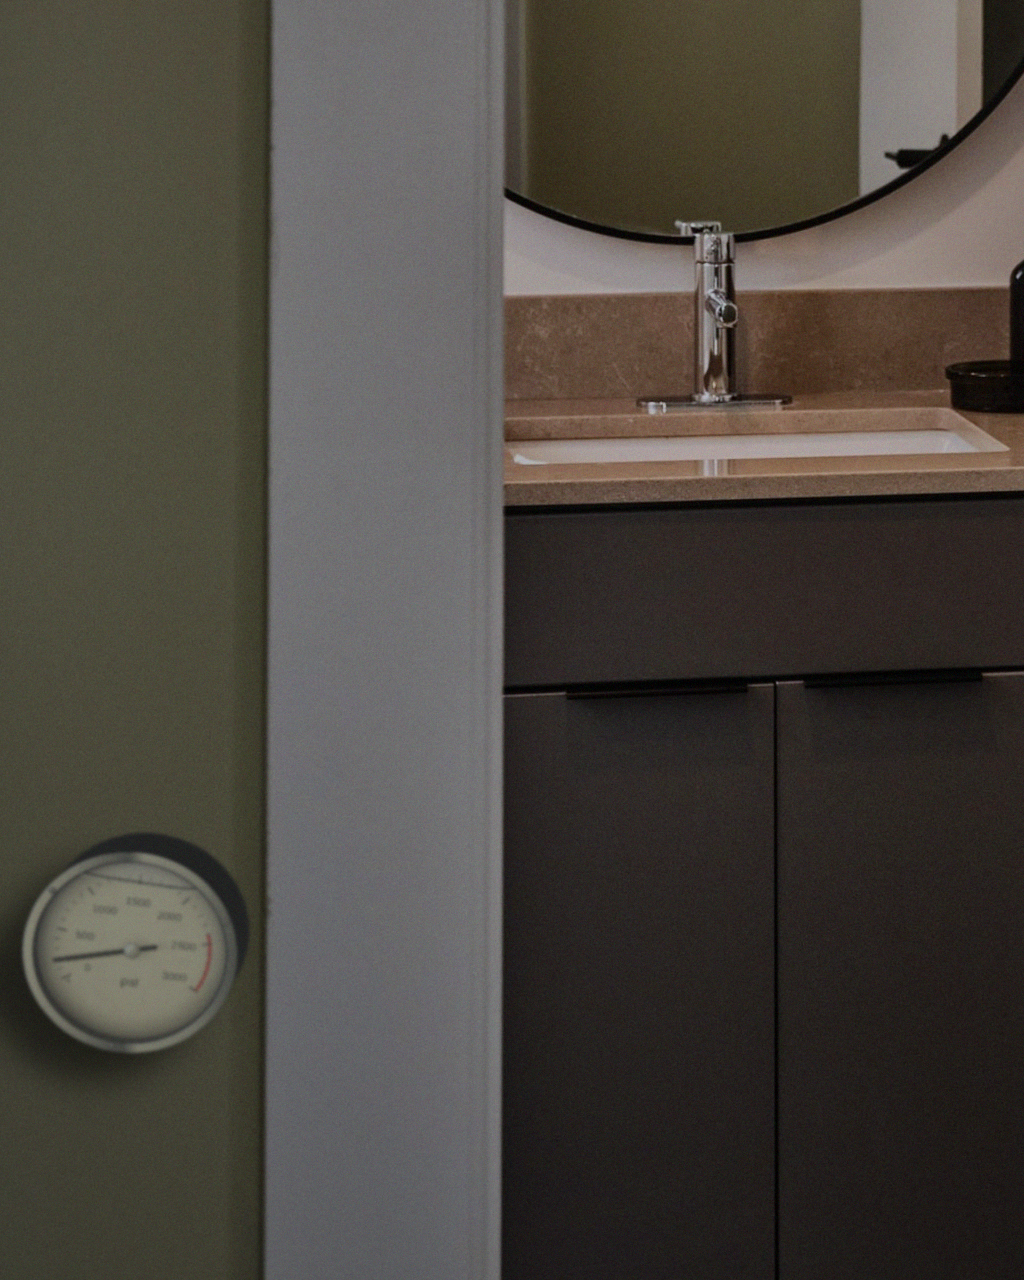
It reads value=200 unit=psi
